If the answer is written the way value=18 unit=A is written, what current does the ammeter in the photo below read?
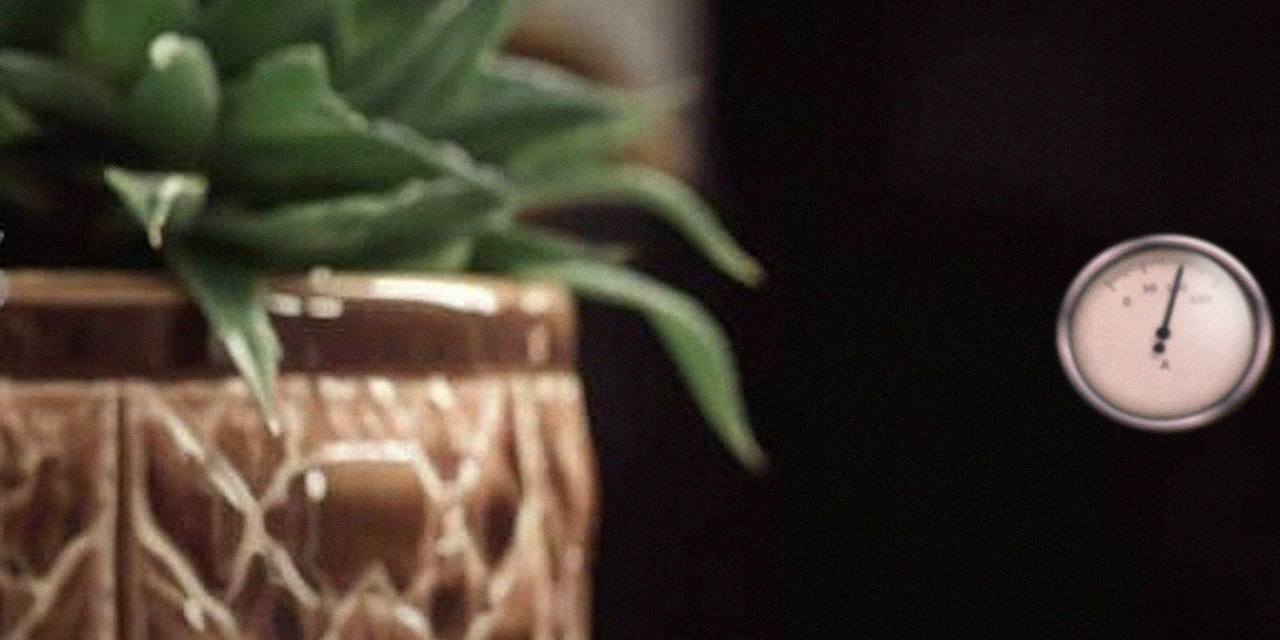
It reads value=100 unit=A
